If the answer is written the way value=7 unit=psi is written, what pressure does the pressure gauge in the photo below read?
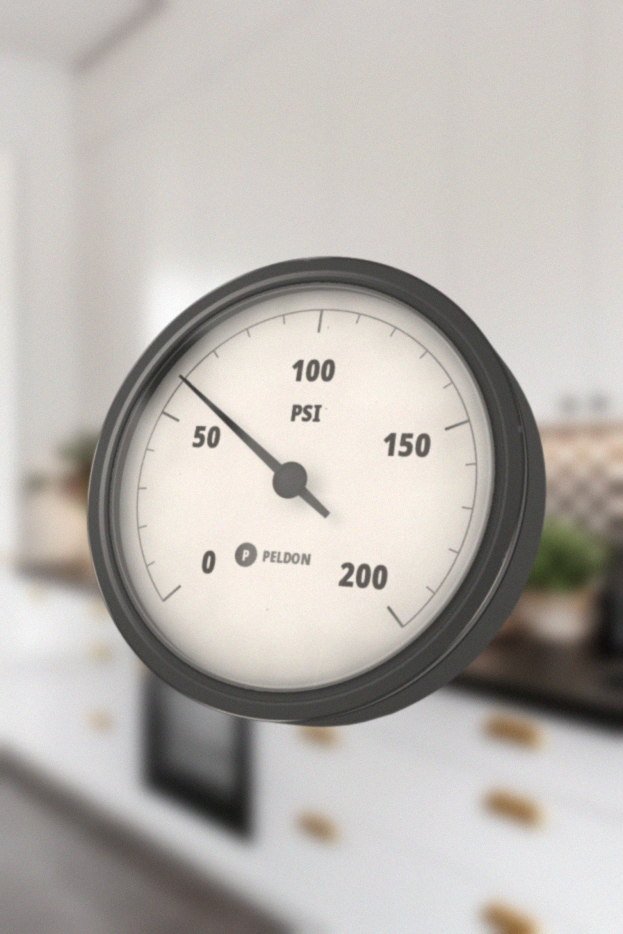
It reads value=60 unit=psi
